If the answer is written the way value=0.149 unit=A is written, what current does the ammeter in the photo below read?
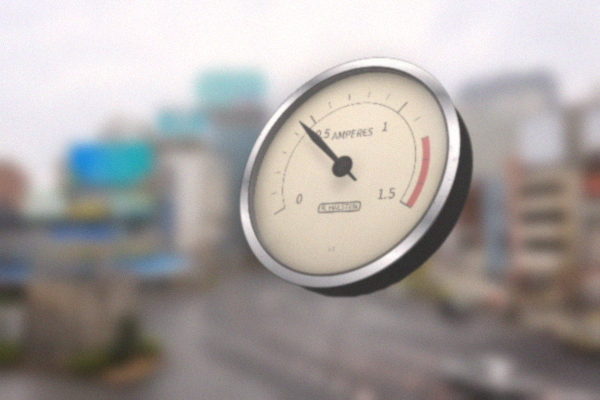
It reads value=0.45 unit=A
